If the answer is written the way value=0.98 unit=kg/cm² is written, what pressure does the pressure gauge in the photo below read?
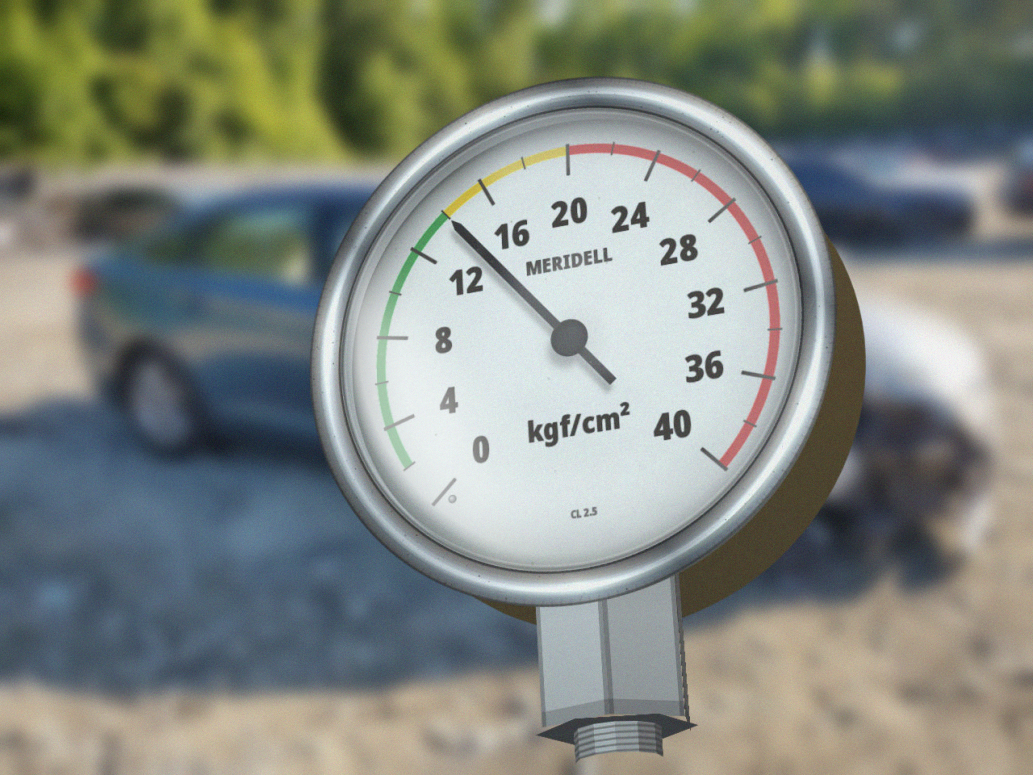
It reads value=14 unit=kg/cm²
